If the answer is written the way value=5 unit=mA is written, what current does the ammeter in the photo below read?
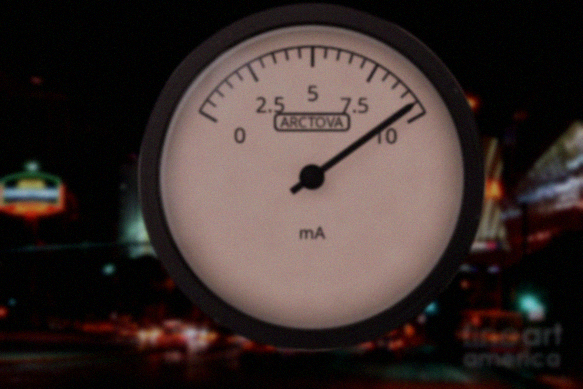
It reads value=9.5 unit=mA
